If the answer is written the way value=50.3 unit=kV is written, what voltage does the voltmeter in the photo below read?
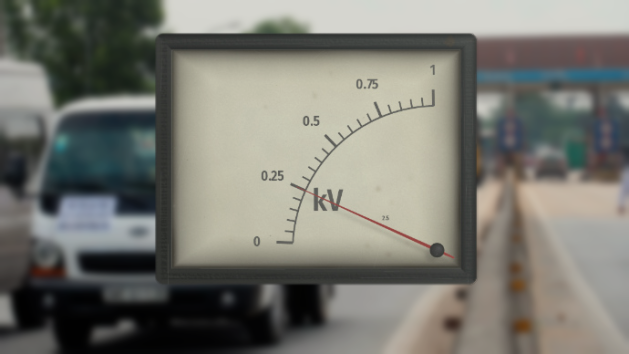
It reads value=0.25 unit=kV
